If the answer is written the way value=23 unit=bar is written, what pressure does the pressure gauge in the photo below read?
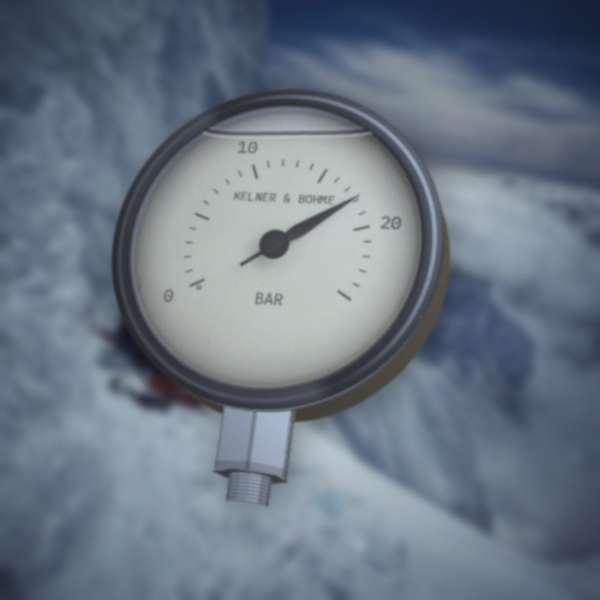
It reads value=18 unit=bar
